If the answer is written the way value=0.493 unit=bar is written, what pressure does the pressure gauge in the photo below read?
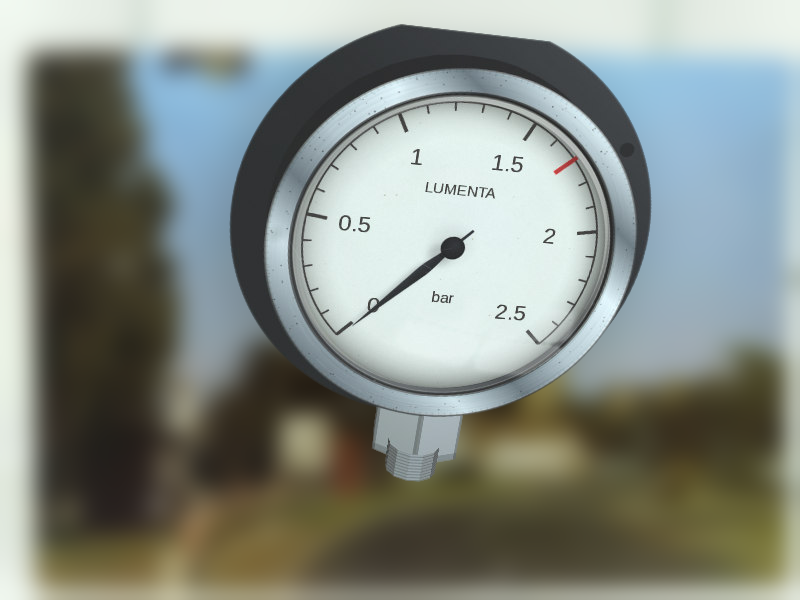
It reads value=0 unit=bar
